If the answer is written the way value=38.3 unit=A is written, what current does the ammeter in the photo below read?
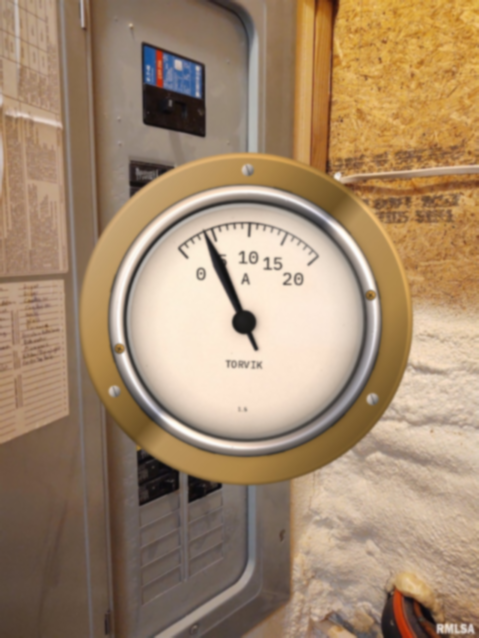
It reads value=4 unit=A
